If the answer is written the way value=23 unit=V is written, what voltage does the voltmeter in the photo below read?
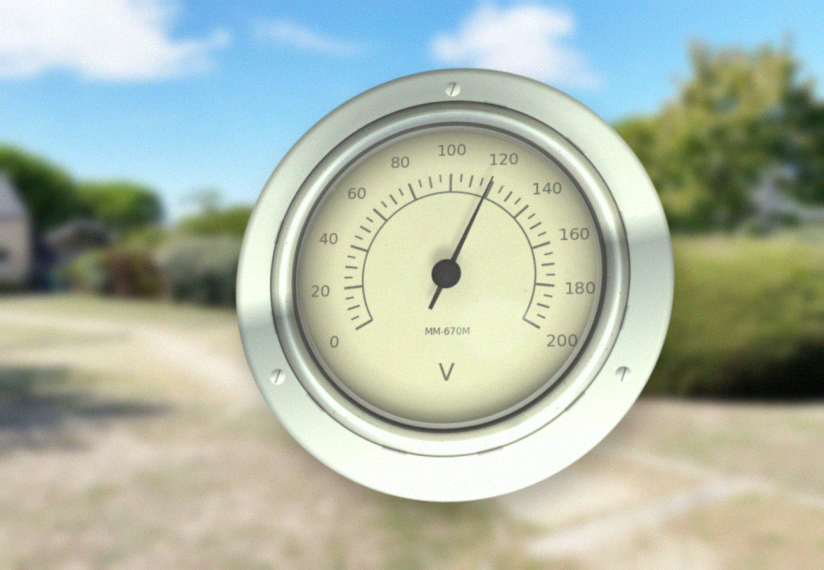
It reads value=120 unit=V
